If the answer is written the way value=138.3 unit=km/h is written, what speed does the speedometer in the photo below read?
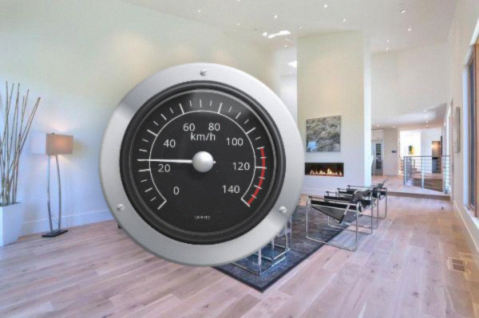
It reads value=25 unit=km/h
